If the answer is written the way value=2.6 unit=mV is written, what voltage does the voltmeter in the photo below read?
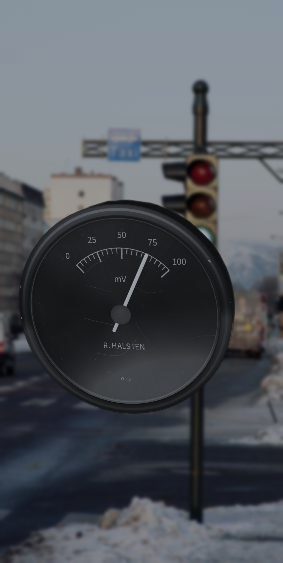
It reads value=75 unit=mV
